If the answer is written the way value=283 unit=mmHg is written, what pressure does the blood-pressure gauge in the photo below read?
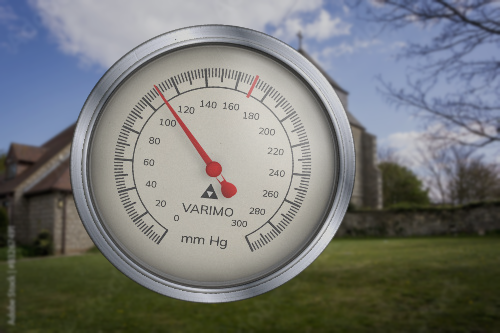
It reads value=110 unit=mmHg
